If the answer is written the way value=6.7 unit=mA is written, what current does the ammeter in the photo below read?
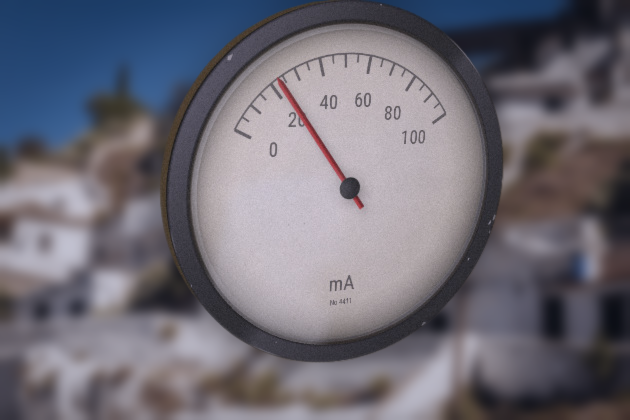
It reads value=22.5 unit=mA
